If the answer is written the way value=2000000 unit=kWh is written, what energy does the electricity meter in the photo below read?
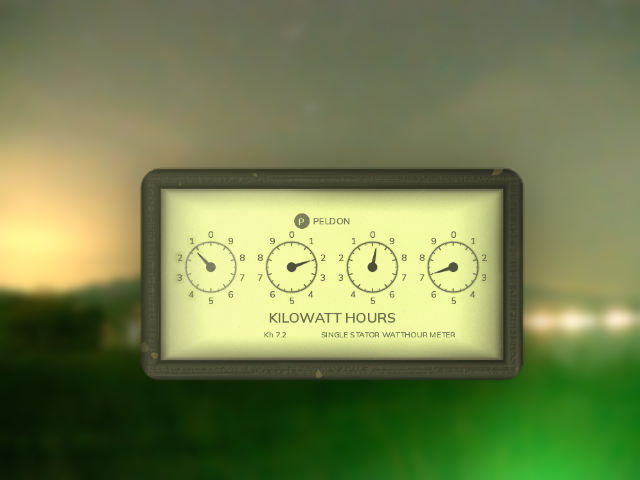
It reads value=1197 unit=kWh
